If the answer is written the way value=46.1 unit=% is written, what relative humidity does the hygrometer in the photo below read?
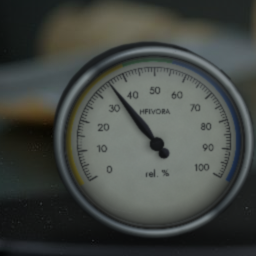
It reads value=35 unit=%
